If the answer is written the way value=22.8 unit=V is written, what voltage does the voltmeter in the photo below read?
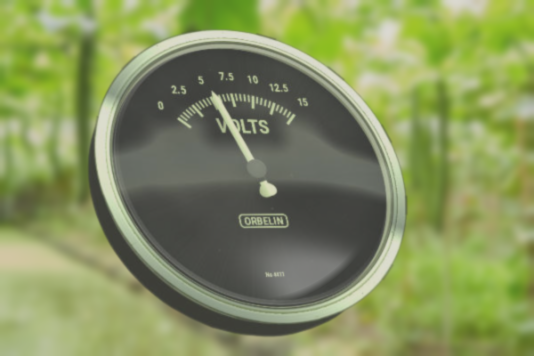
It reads value=5 unit=V
